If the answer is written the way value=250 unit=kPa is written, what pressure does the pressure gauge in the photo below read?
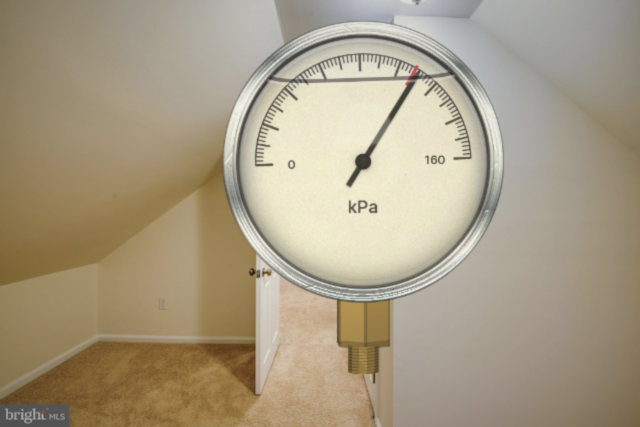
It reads value=110 unit=kPa
